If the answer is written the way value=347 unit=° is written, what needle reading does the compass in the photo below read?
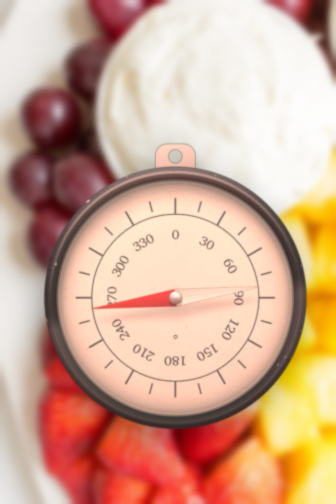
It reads value=262.5 unit=°
